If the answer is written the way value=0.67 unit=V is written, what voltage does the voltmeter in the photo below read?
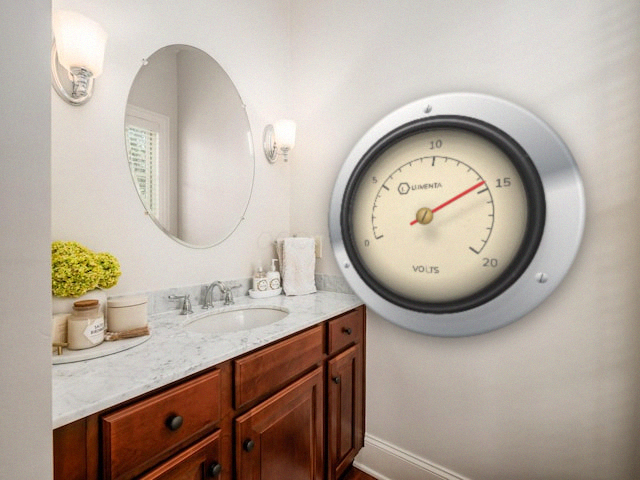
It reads value=14.5 unit=V
